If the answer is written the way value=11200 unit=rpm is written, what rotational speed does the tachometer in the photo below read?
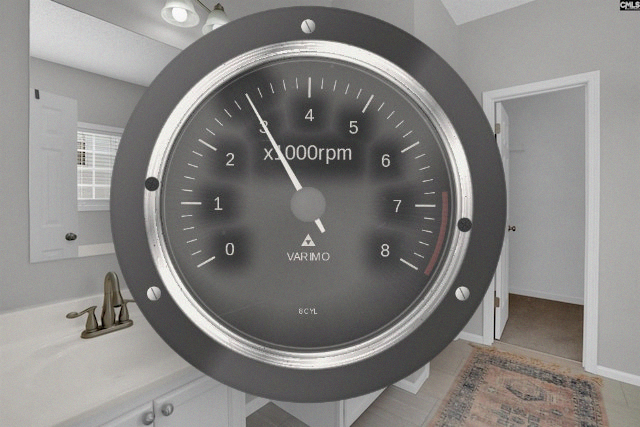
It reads value=3000 unit=rpm
